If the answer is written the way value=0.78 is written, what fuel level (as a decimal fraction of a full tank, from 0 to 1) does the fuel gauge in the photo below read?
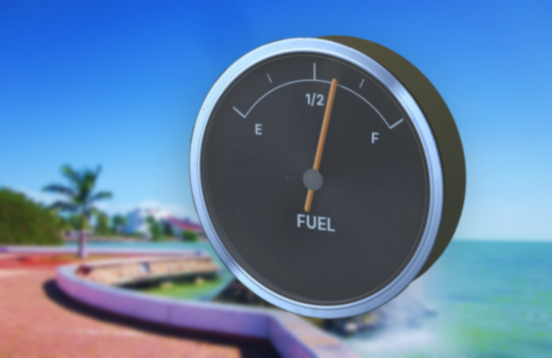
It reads value=0.625
